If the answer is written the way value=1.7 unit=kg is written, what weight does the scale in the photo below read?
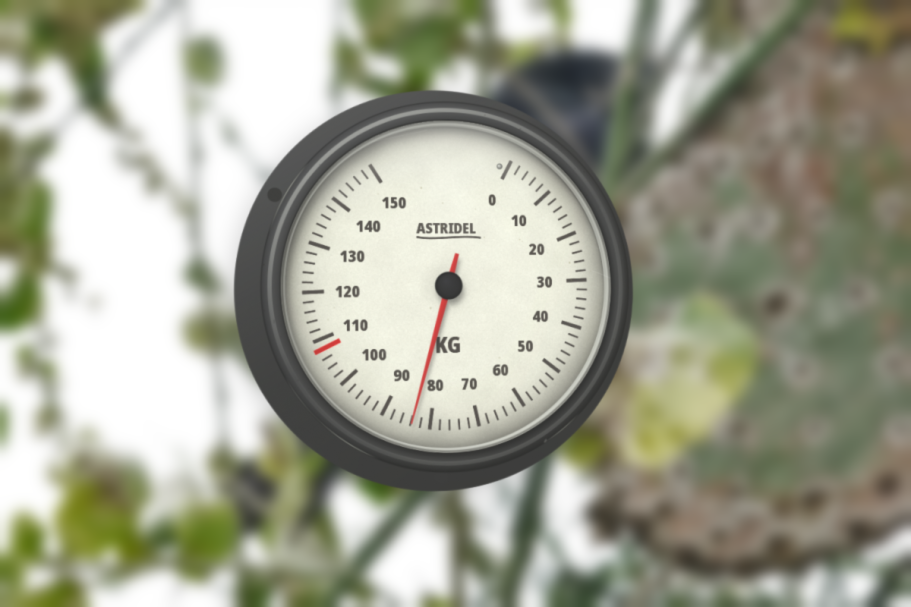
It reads value=84 unit=kg
